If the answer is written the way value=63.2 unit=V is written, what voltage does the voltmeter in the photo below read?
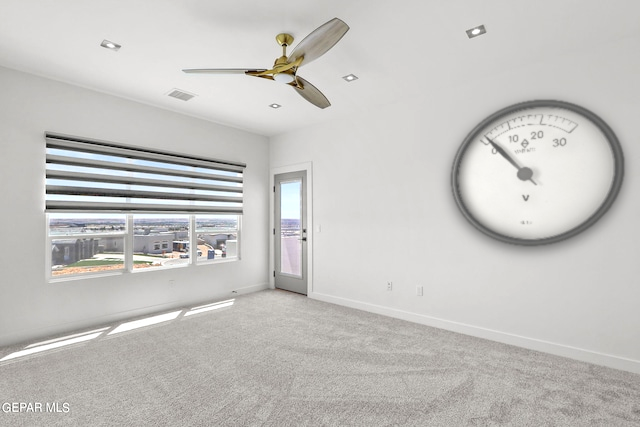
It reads value=2 unit=V
